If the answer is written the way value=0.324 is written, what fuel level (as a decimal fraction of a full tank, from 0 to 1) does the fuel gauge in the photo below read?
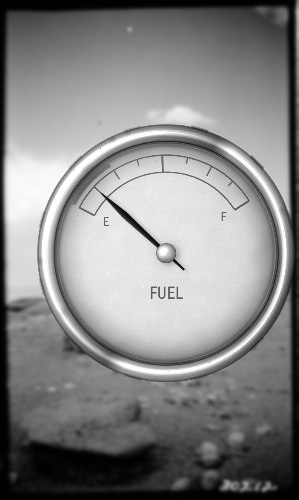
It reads value=0.125
